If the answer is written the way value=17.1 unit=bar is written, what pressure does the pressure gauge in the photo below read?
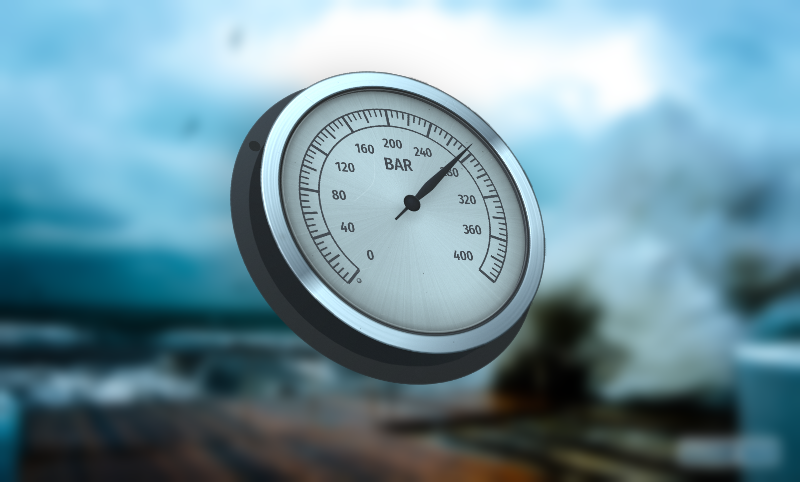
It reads value=275 unit=bar
